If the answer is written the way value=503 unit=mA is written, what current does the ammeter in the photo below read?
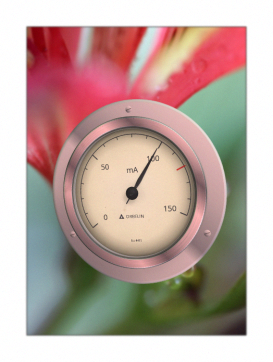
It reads value=100 unit=mA
